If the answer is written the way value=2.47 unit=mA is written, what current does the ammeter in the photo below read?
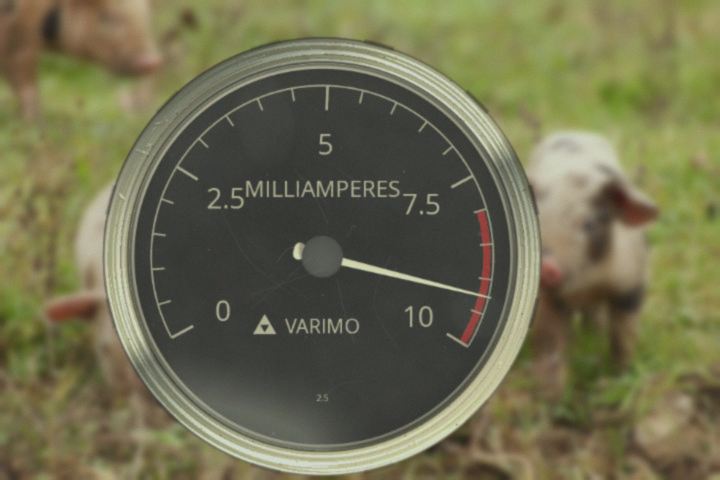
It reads value=9.25 unit=mA
